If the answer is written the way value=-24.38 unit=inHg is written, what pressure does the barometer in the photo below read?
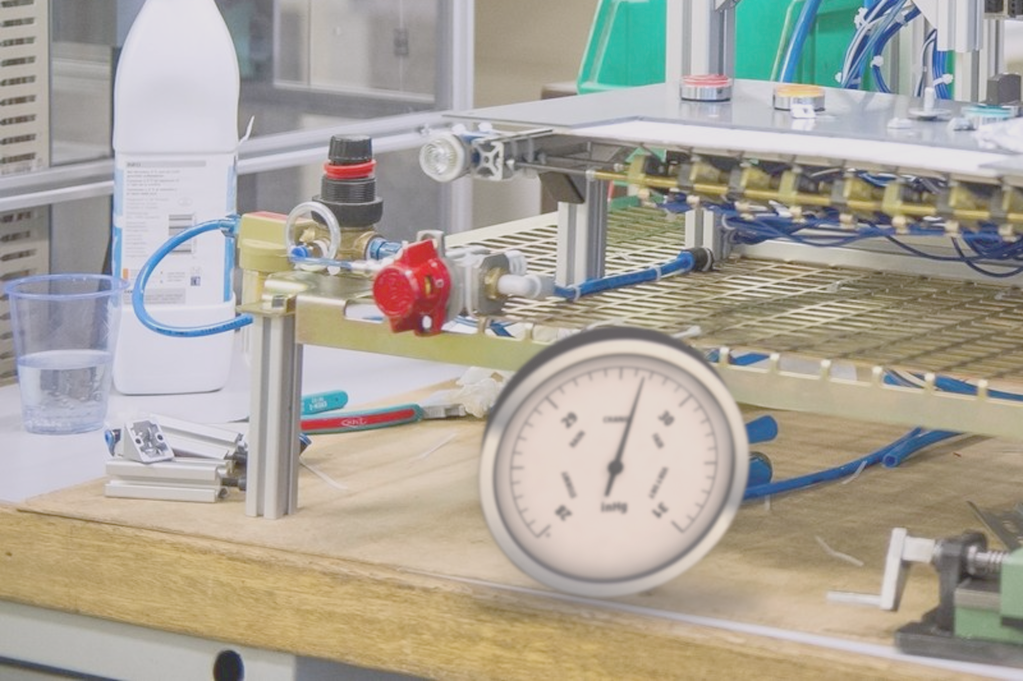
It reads value=29.65 unit=inHg
